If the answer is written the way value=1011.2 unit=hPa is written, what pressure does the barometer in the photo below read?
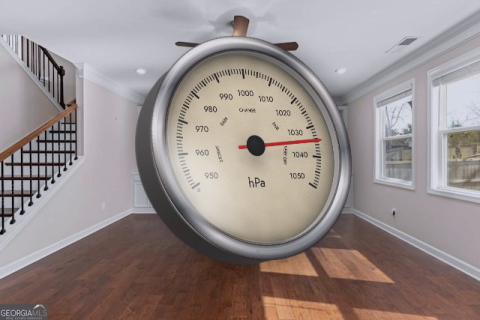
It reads value=1035 unit=hPa
